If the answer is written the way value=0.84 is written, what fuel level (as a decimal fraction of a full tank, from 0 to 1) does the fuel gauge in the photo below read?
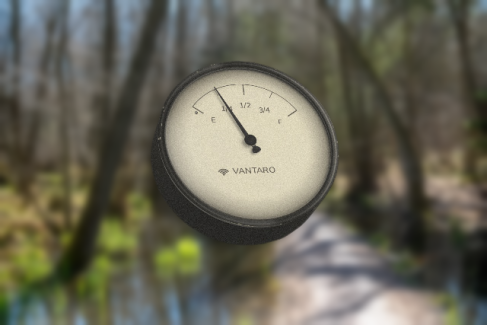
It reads value=0.25
